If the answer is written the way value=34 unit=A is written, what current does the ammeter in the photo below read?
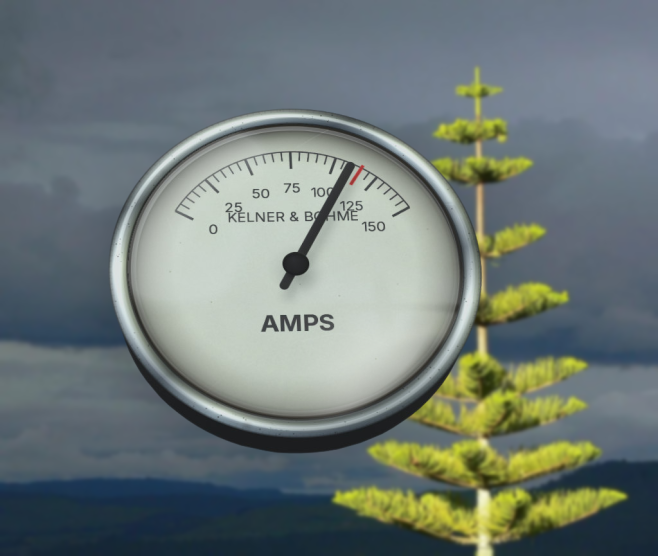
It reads value=110 unit=A
